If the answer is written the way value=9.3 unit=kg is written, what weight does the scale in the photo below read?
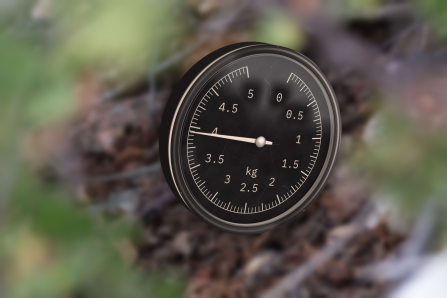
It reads value=3.95 unit=kg
